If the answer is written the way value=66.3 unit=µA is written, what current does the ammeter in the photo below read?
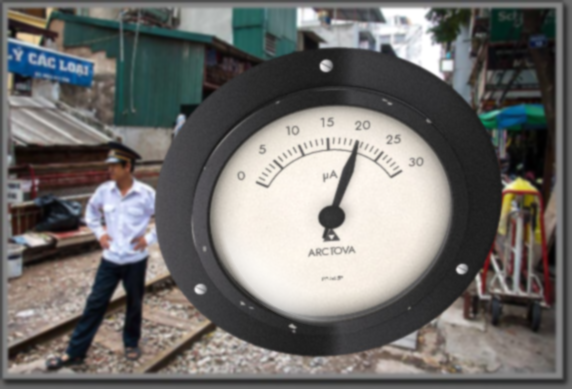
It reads value=20 unit=µA
